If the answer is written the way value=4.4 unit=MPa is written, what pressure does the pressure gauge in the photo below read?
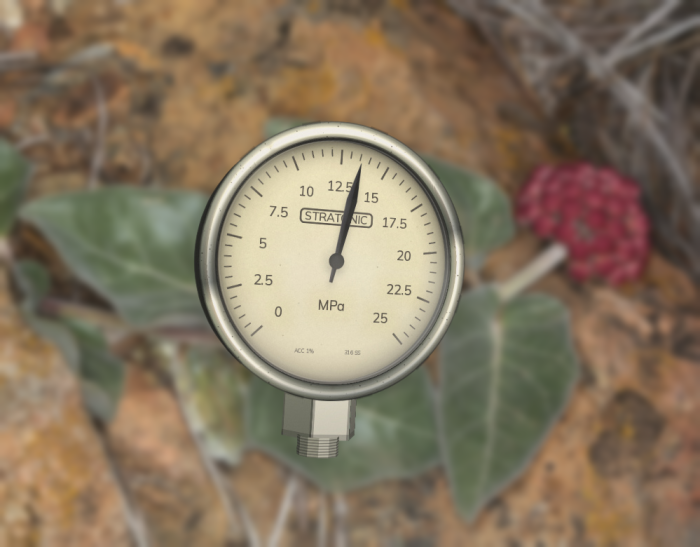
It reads value=13.5 unit=MPa
